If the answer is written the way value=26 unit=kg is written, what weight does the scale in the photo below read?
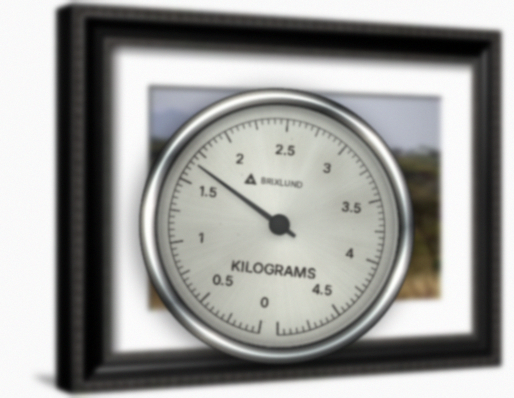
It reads value=1.65 unit=kg
